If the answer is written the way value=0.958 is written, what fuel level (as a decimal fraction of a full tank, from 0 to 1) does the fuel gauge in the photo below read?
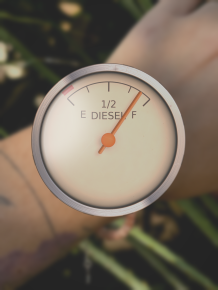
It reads value=0.875
